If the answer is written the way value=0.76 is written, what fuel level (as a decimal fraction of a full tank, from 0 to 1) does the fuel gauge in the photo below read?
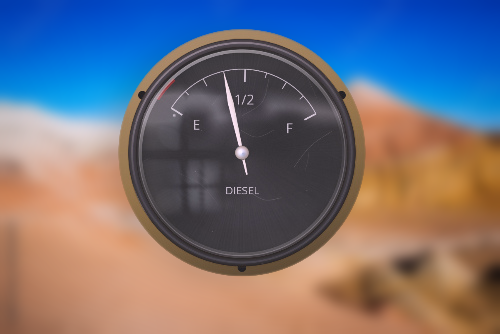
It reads value=0.375
